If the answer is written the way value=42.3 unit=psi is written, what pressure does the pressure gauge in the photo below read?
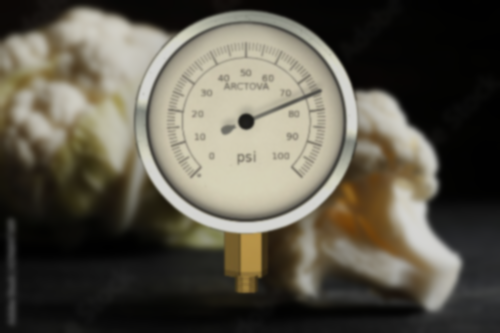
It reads value=75 unit=psi
